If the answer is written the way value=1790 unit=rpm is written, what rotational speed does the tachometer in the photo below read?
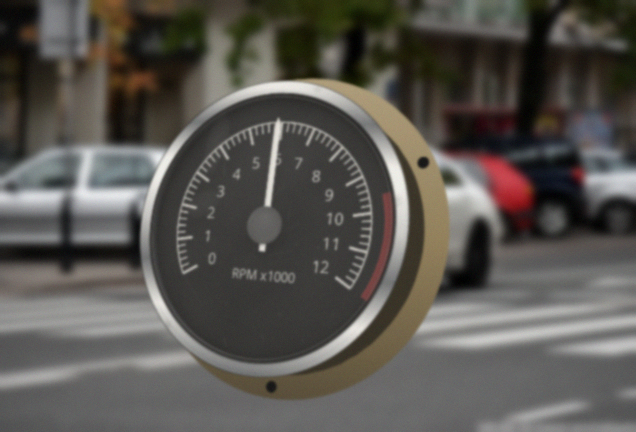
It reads value=6000 unit=rpm
